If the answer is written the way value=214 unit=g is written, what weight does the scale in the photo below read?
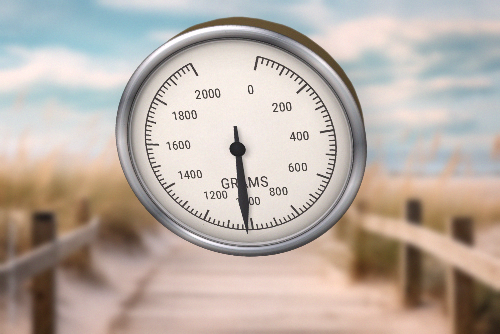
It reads value=1020 unit=g
